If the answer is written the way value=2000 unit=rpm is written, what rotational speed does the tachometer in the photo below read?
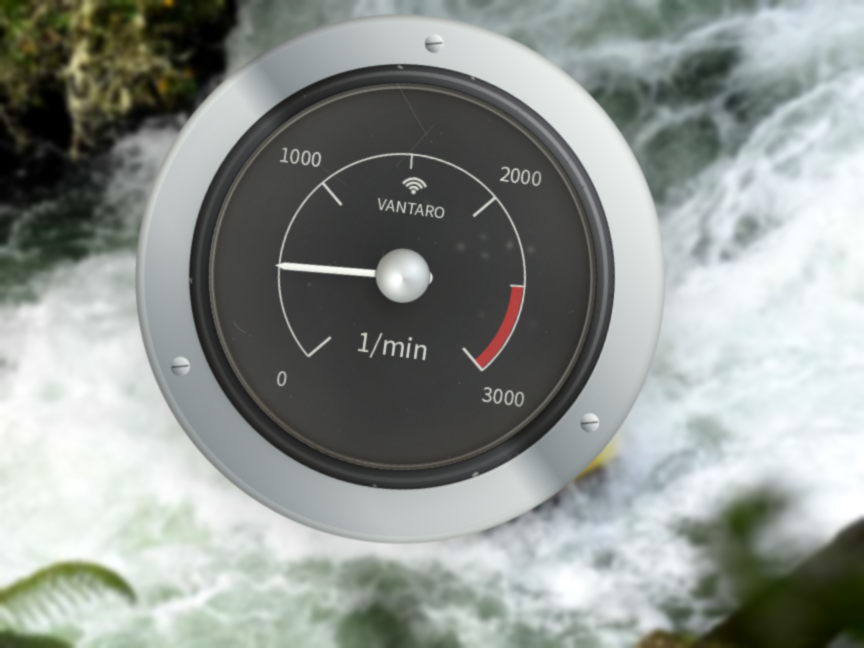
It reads value=500 unit=rpm
